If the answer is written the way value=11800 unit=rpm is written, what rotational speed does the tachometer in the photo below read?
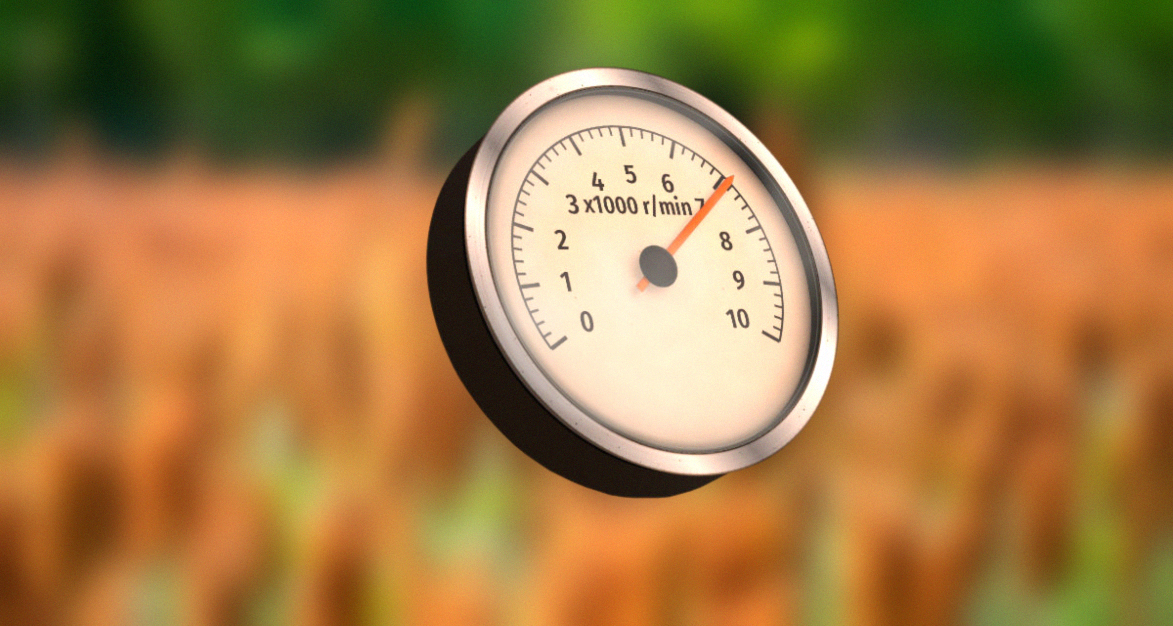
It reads value=7100 unit=rpm
